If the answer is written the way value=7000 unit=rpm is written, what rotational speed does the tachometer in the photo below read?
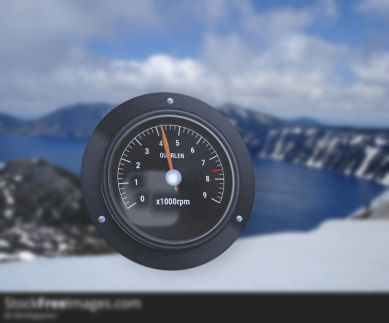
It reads value=4200 unit=rpm
